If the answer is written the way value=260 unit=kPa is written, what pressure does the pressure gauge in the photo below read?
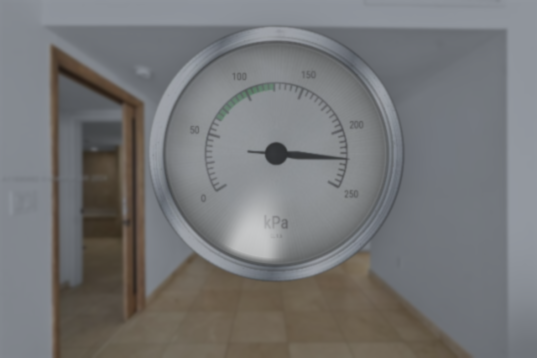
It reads value=225 unit=kPa
